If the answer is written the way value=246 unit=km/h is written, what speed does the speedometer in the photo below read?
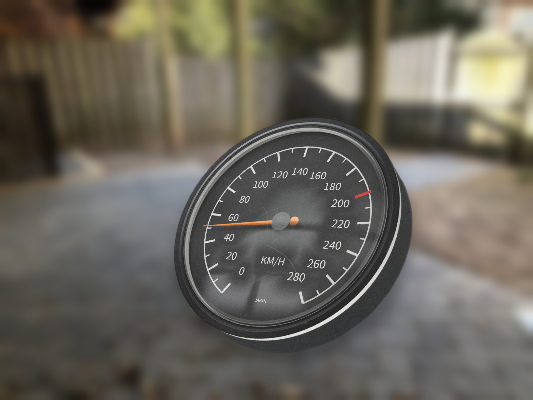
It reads value=50 unit=km/h
